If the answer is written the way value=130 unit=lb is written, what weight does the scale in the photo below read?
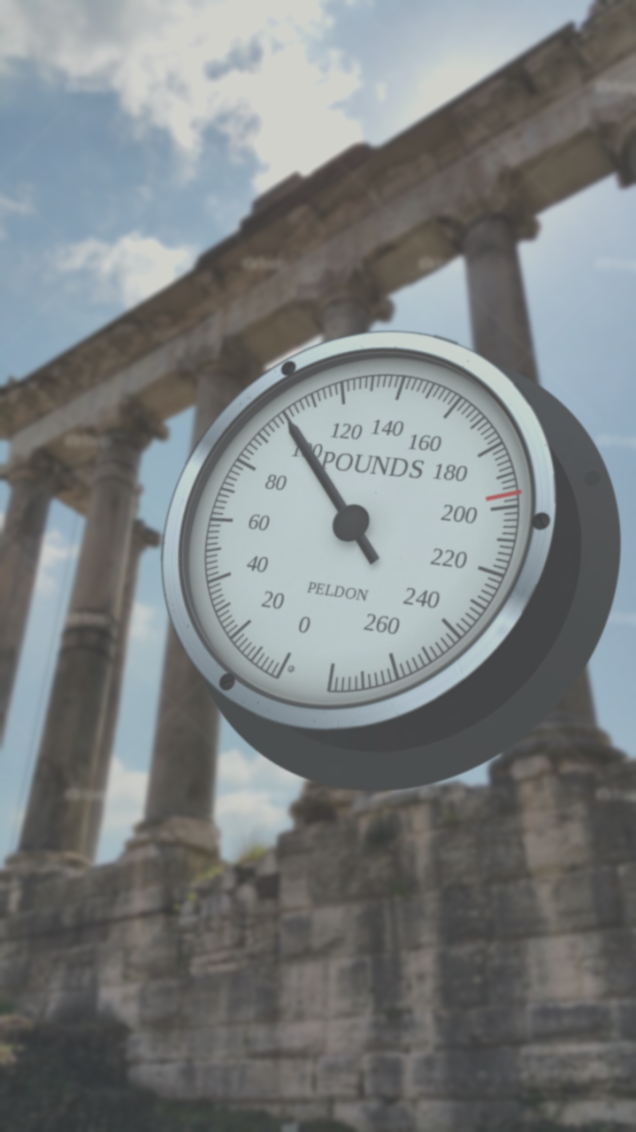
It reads value=100 unit=lb
